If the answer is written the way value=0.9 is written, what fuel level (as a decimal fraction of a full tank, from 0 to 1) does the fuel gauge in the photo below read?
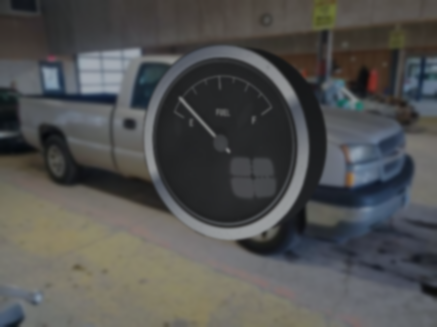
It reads value=0.125
